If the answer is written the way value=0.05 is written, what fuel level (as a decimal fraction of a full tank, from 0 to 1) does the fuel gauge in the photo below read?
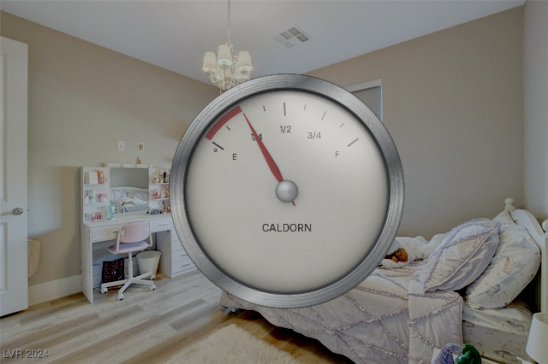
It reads value=0.25
